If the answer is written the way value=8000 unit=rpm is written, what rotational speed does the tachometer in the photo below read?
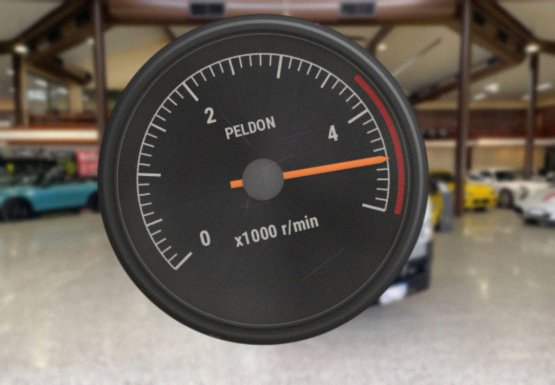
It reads value=4500 unit=rpm
